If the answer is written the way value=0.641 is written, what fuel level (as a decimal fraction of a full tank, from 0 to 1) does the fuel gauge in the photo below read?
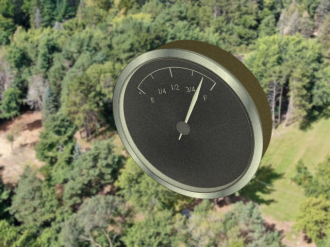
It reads value=0.875
